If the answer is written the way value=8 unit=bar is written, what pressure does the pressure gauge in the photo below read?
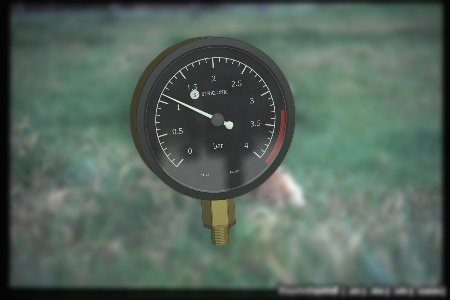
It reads value=1.1 unit=bar
